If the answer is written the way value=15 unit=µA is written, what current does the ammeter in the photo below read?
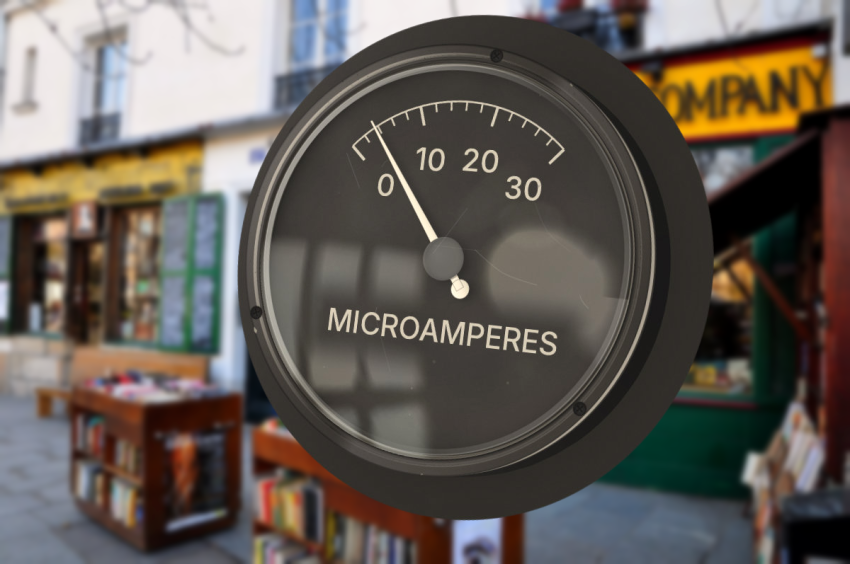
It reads value=4 unit=µA
